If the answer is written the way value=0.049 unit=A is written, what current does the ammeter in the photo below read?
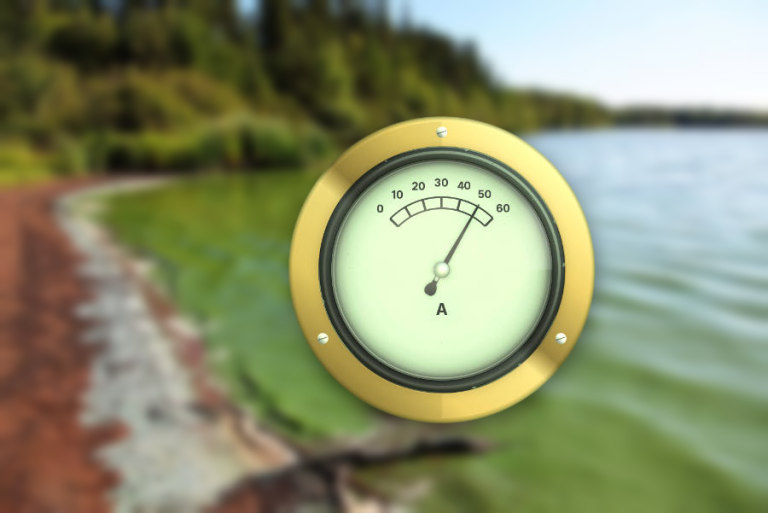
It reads value=50 unit=A
